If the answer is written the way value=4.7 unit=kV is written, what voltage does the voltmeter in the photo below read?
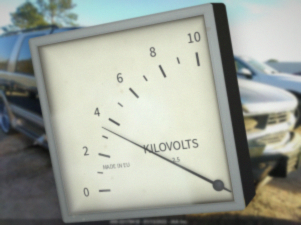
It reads value=3.5 unit=kV
